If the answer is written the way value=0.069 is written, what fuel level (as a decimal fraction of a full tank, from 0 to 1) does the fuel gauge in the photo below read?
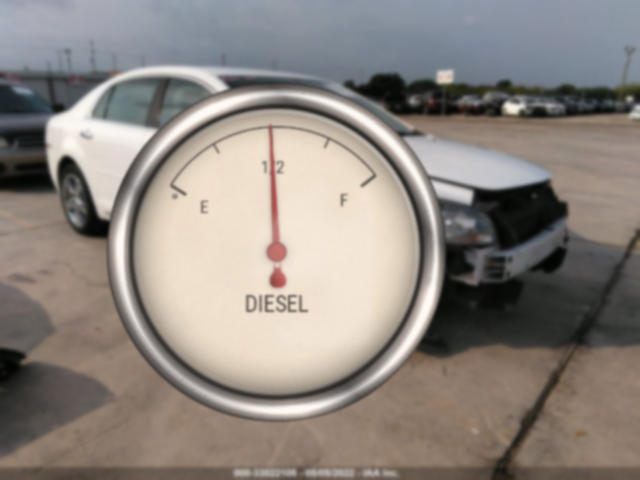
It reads value=0.5
